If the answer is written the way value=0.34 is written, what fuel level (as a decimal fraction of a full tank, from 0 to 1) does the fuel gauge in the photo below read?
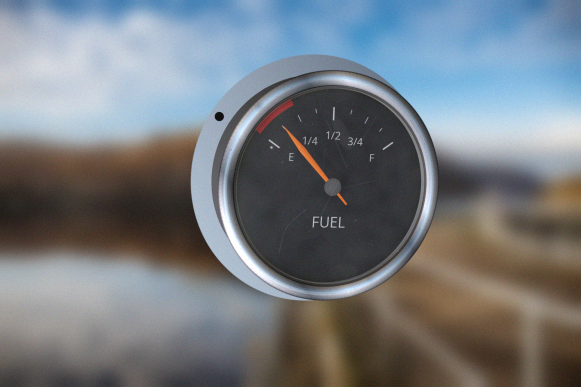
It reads value=0.125
